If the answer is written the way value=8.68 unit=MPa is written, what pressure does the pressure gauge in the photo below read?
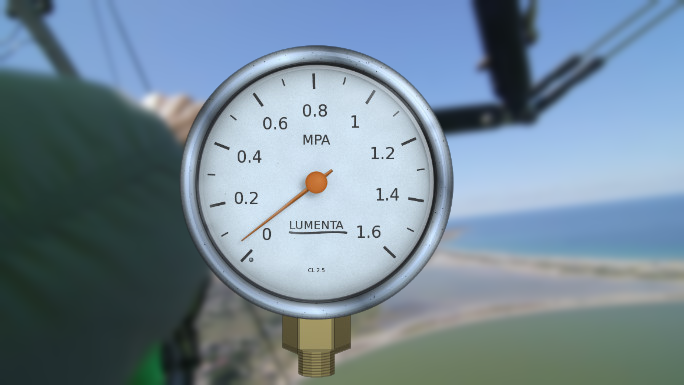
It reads value=0.05 unit=MPa
